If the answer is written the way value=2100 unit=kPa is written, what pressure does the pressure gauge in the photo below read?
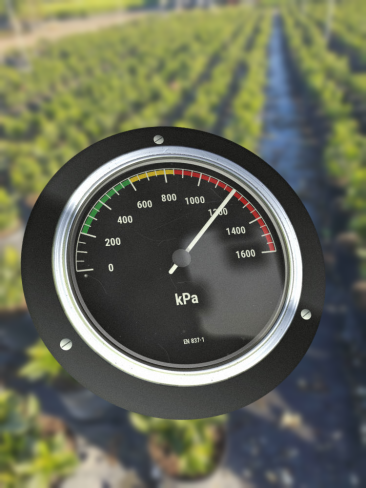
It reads value=1200 unit=kPa
